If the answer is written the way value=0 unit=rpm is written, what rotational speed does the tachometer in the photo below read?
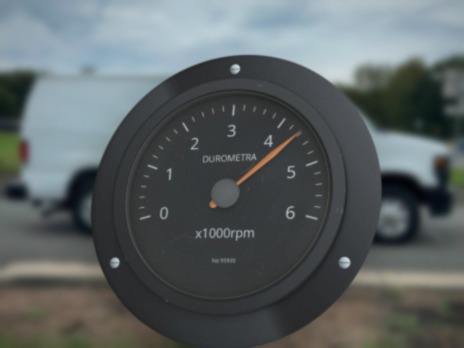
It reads value=4400 unit=rpm
